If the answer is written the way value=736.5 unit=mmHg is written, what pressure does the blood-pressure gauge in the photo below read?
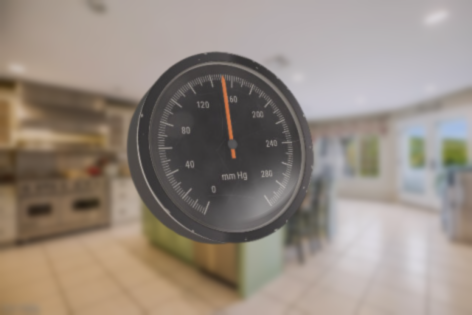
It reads value=150 unit=mmHg
